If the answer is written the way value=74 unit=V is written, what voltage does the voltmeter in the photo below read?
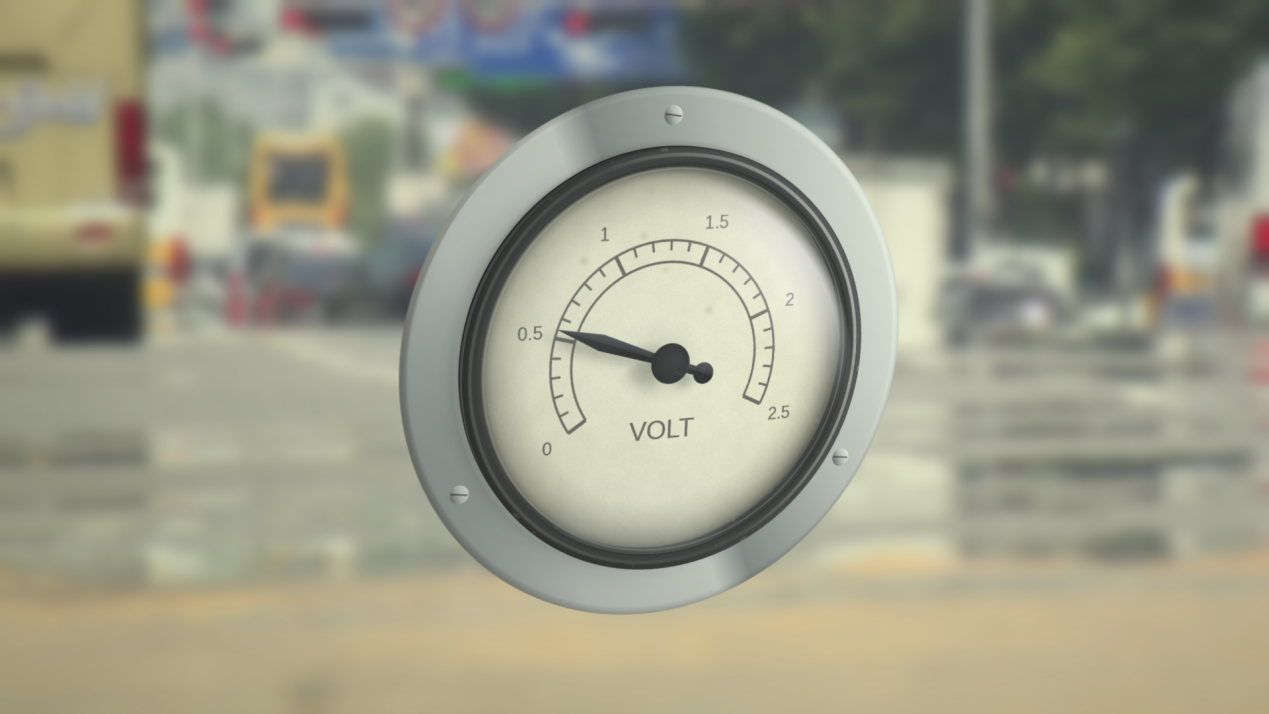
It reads value=0.55 unit=V
